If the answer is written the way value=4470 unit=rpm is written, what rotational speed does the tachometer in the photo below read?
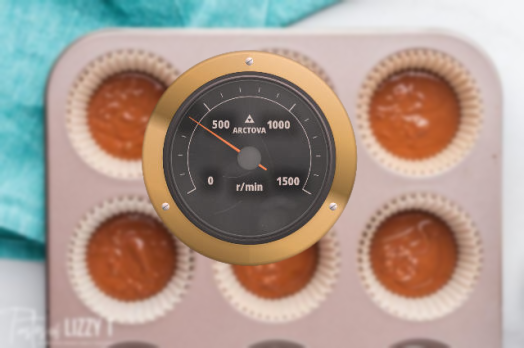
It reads value=400 unit=rpm
